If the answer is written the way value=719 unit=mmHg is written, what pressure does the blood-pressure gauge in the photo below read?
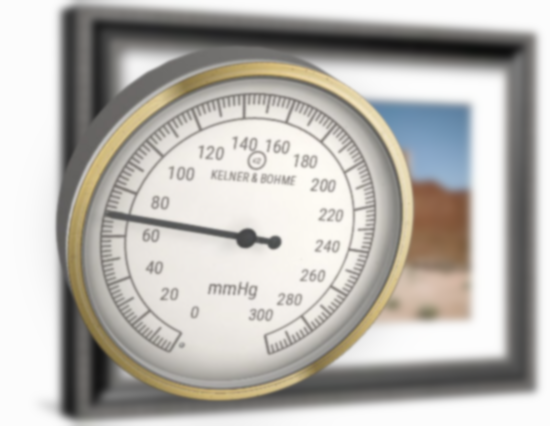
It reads value=70 unit=mmHg
